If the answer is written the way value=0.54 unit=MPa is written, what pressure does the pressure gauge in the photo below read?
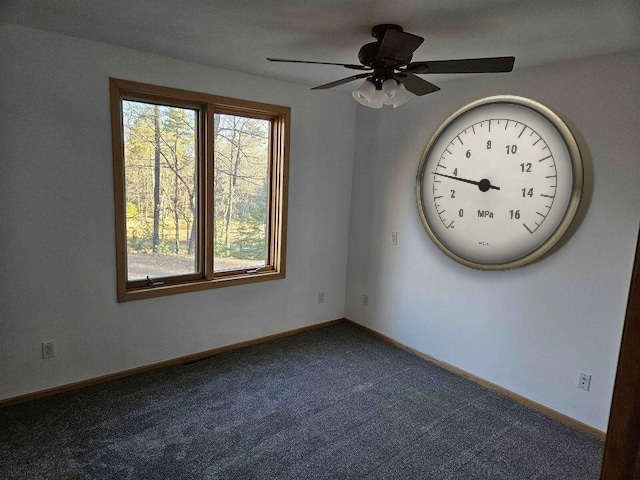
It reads value=3.5 unit=MPa
